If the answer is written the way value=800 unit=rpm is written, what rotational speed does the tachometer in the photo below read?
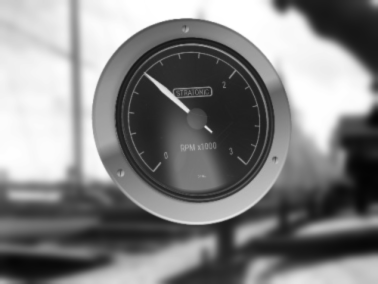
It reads value=1000 unit=rpm
